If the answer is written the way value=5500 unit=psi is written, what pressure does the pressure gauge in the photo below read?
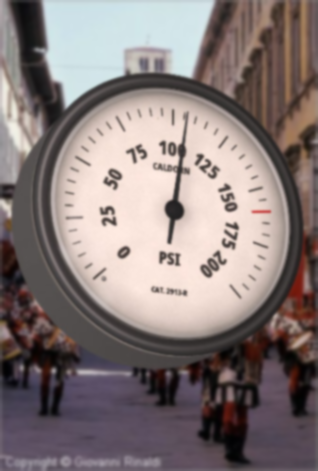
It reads value=105 unit=psi
